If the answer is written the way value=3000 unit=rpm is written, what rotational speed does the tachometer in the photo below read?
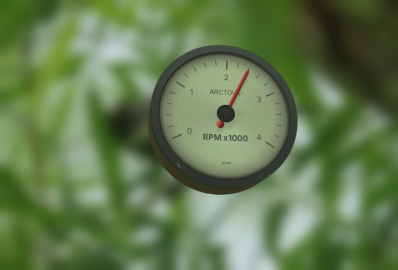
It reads value=2400 unit=rpm
